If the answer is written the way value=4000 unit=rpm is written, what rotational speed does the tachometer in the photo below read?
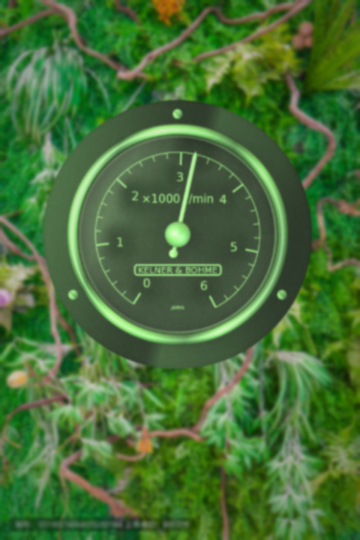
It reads value=3200 unit=rpm
